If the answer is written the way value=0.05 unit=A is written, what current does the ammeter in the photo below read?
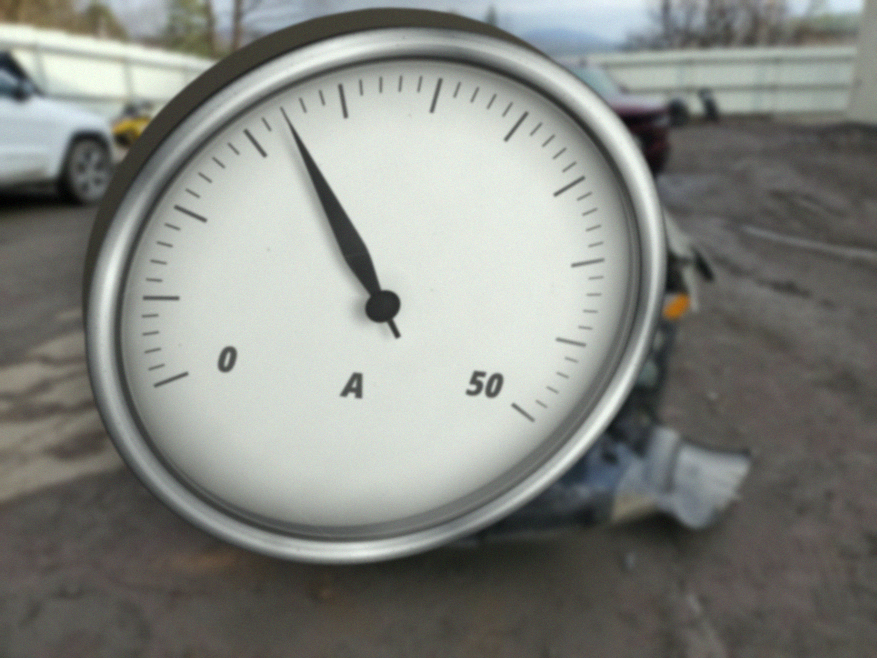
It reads value=17 unit=A
